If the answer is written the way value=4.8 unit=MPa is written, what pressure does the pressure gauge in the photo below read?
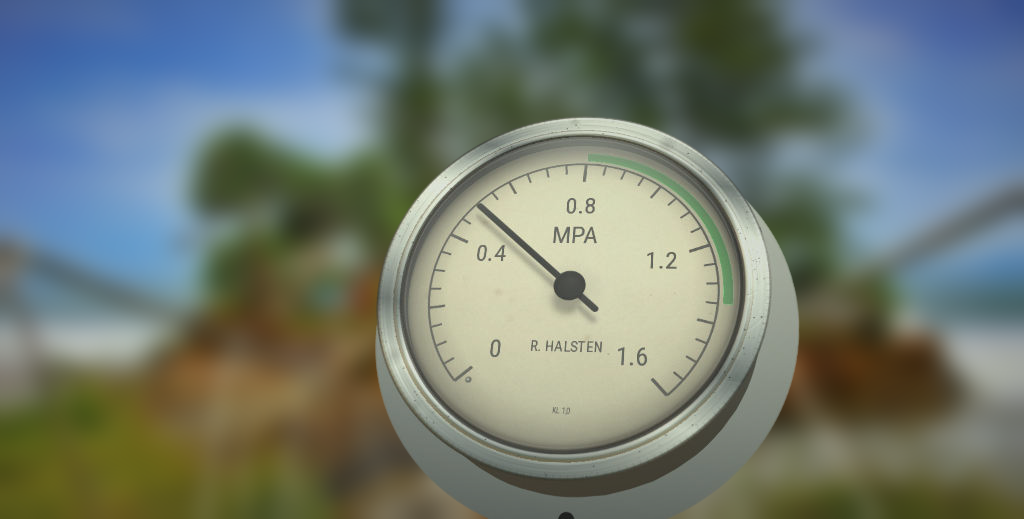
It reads value=0.5 unit=MPa
